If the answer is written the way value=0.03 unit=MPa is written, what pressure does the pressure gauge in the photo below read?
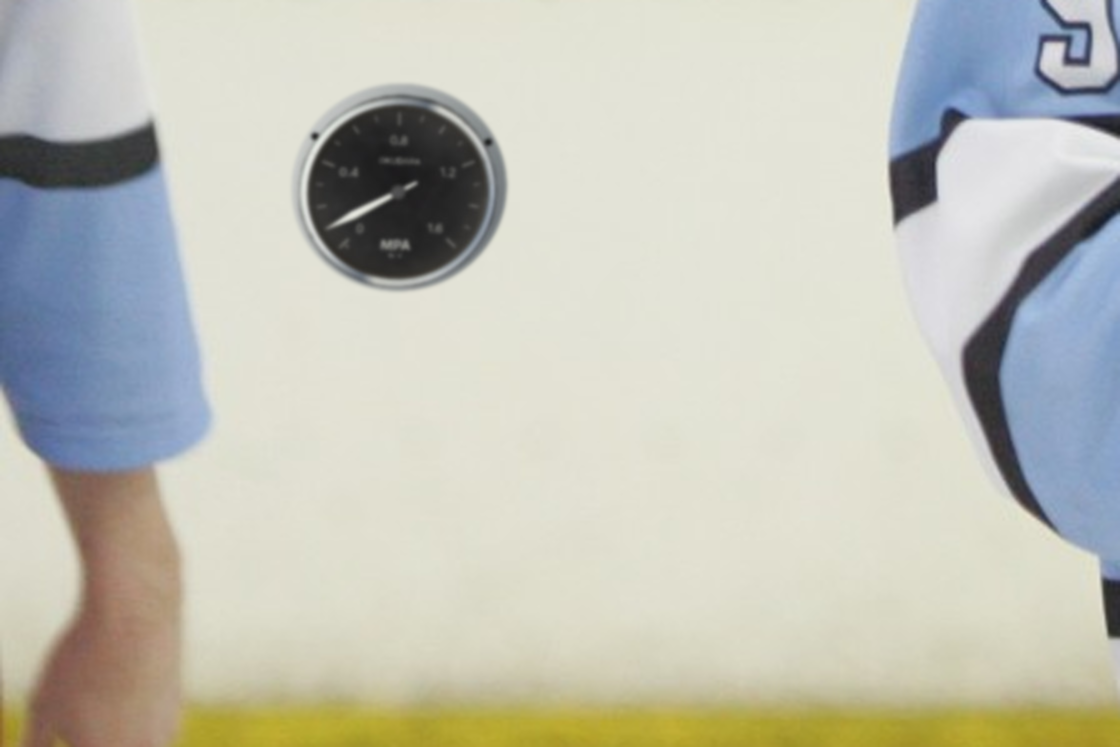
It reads value=0.1 unit=MPa
